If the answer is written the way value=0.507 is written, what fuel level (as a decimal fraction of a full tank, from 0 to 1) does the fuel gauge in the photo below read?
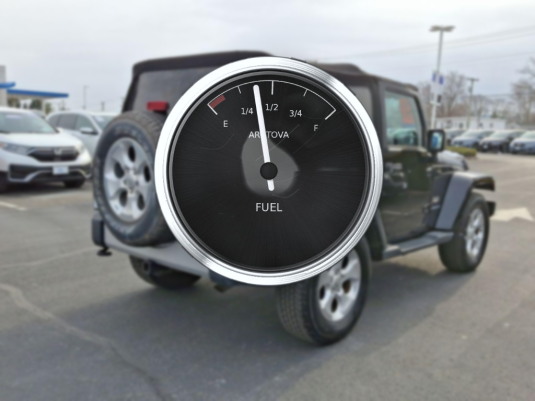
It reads value=0.375
